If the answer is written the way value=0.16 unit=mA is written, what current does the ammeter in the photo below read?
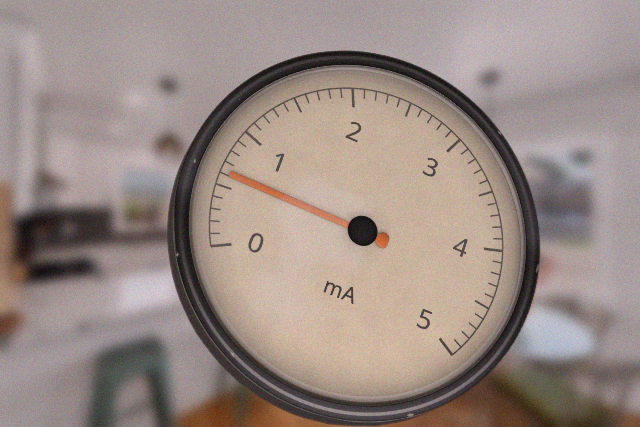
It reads value=0.6 unit=mA
